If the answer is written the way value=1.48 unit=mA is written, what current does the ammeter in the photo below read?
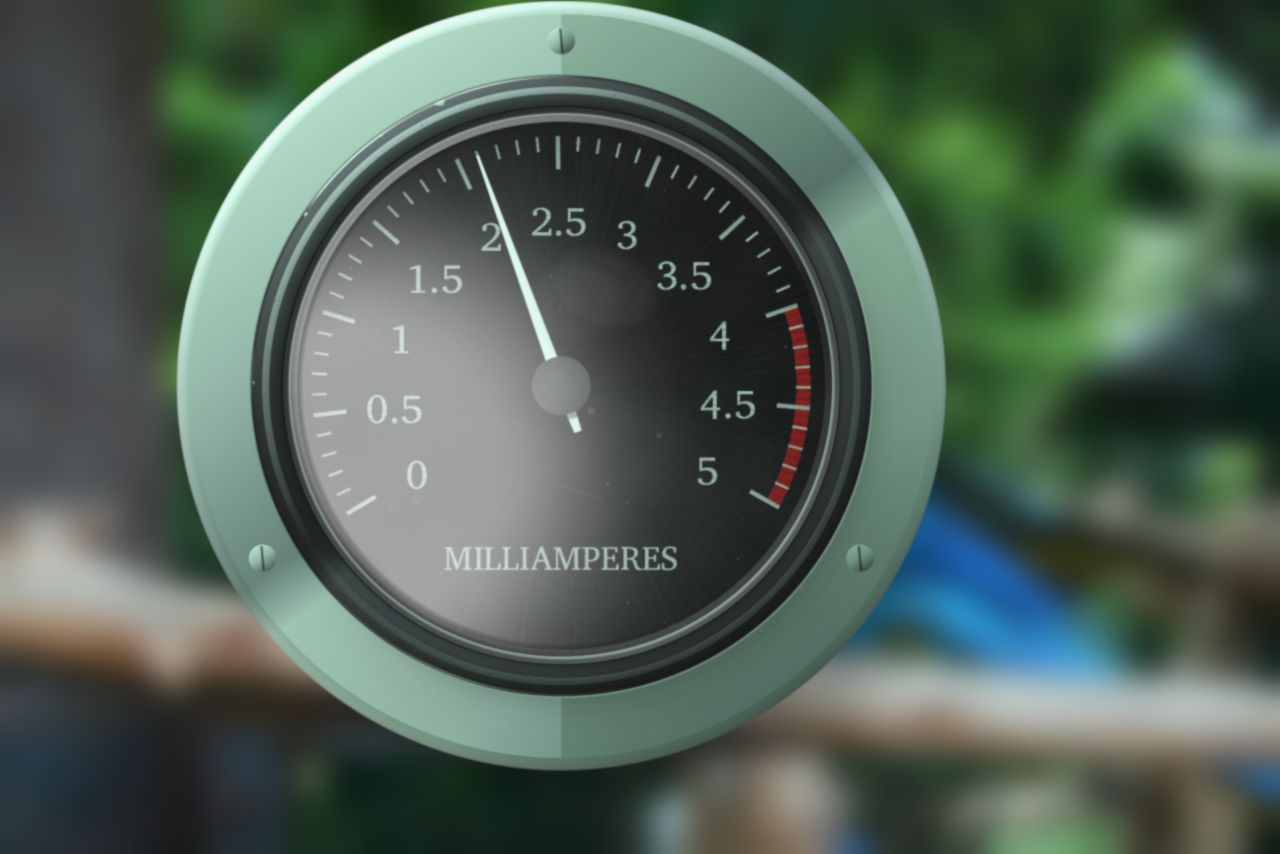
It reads value=2.1 unit=mA
